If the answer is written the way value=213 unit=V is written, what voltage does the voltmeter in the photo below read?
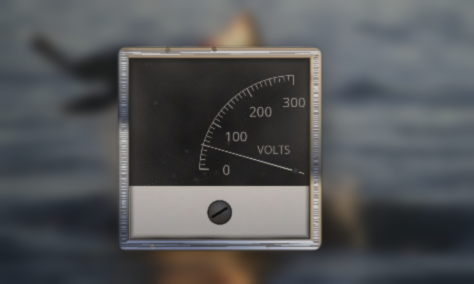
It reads value=50 unit=V
